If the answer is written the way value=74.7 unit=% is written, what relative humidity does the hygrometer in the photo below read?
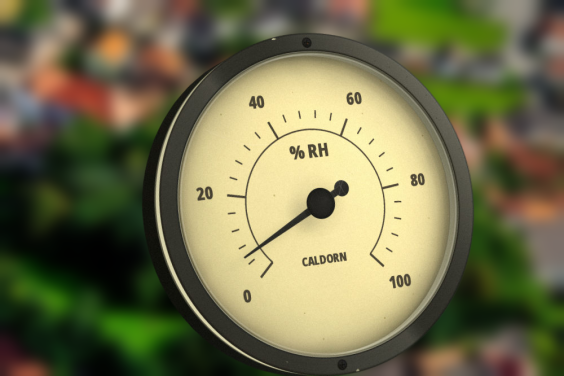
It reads value=6 unit=%
